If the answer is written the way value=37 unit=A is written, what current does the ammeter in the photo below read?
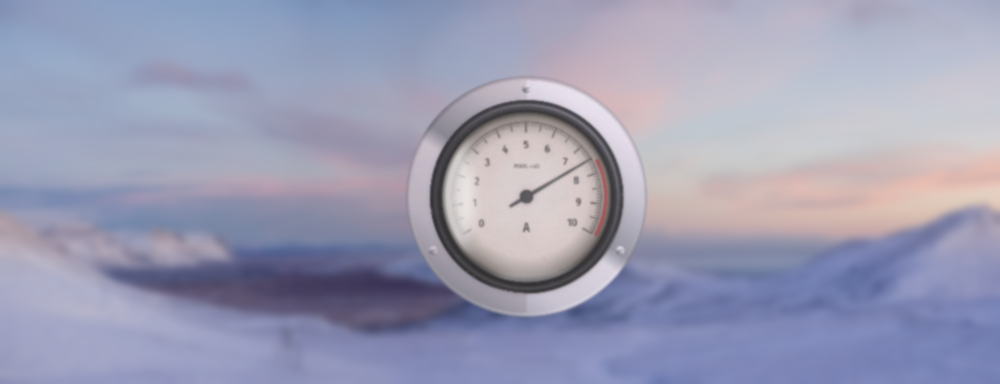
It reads value=7.5 unit=A
